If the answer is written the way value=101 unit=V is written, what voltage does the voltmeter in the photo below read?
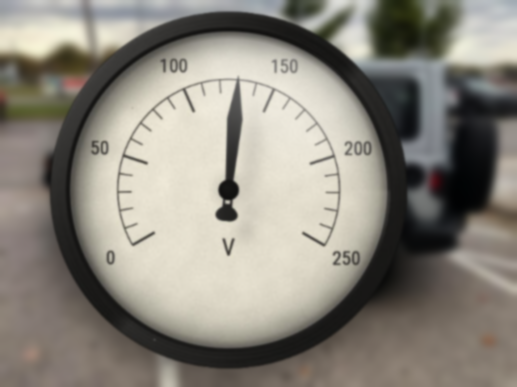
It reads value=130 unit=V
